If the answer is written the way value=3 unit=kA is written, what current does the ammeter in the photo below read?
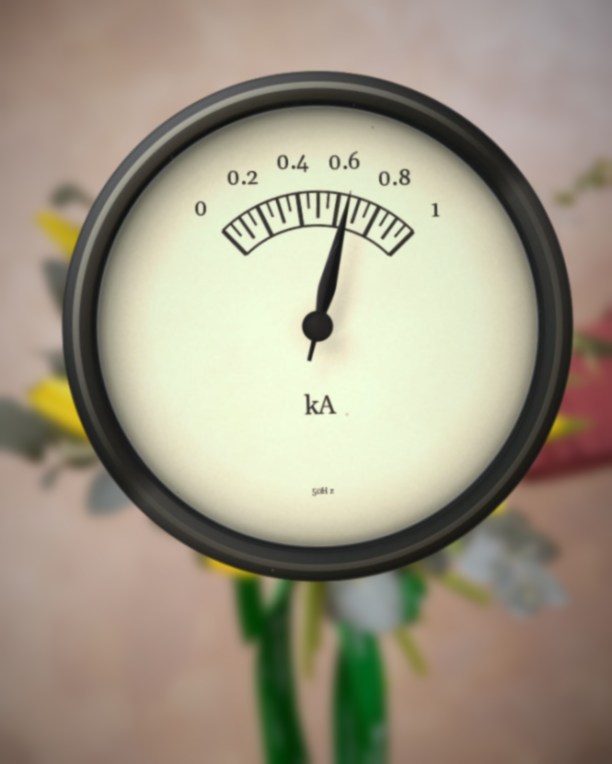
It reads value=0.65 unit=kA
